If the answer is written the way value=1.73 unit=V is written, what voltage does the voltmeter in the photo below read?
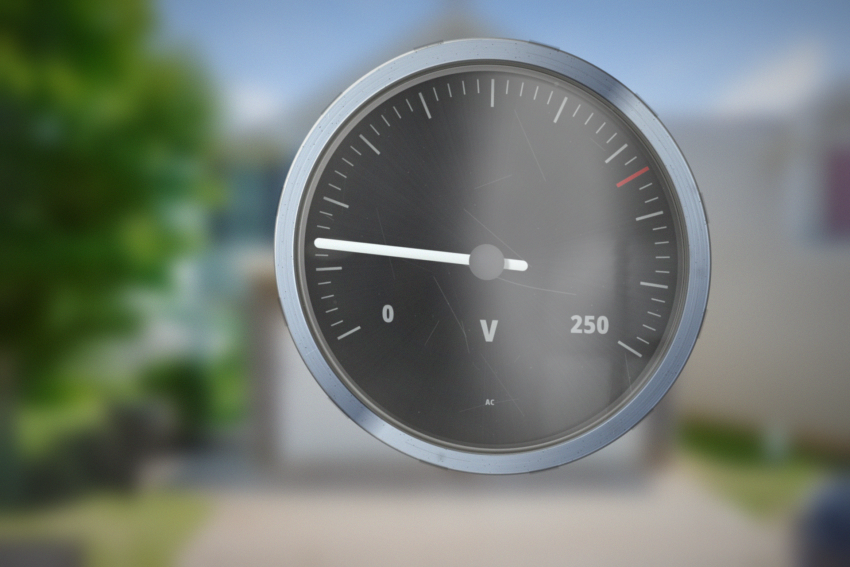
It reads value=35 unit=V
